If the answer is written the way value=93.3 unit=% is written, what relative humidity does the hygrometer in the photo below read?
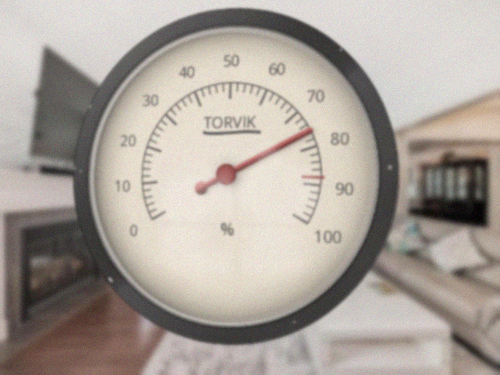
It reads value=76 unit=%
